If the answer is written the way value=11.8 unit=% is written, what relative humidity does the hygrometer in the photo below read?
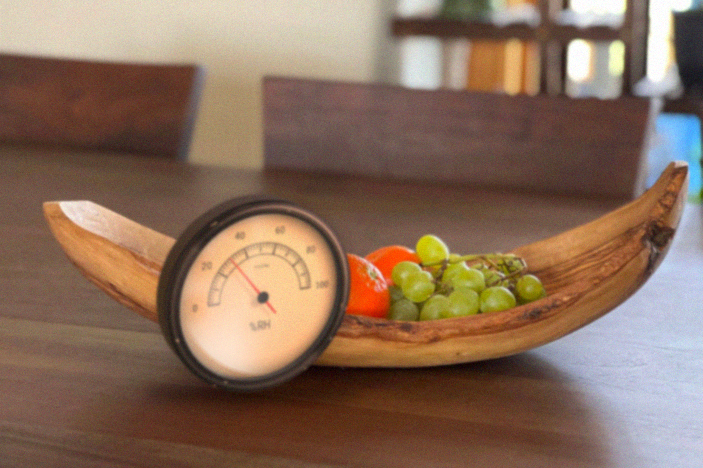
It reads value=30 unit=%
